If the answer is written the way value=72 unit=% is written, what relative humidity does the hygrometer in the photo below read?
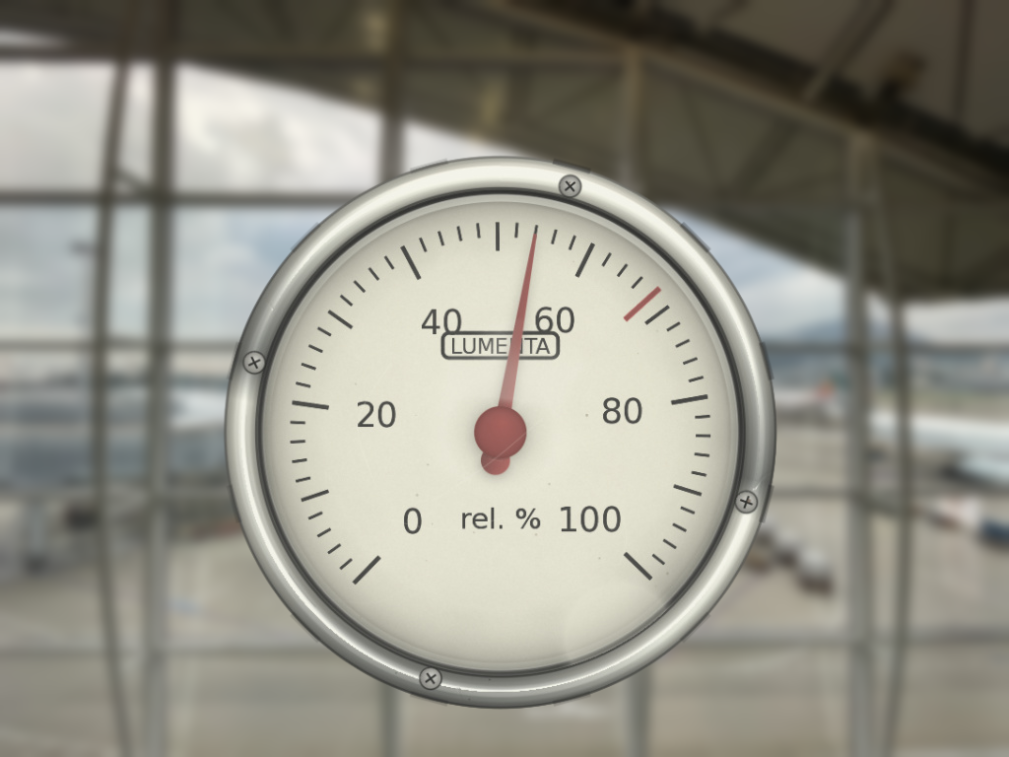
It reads value=54 unit=%
